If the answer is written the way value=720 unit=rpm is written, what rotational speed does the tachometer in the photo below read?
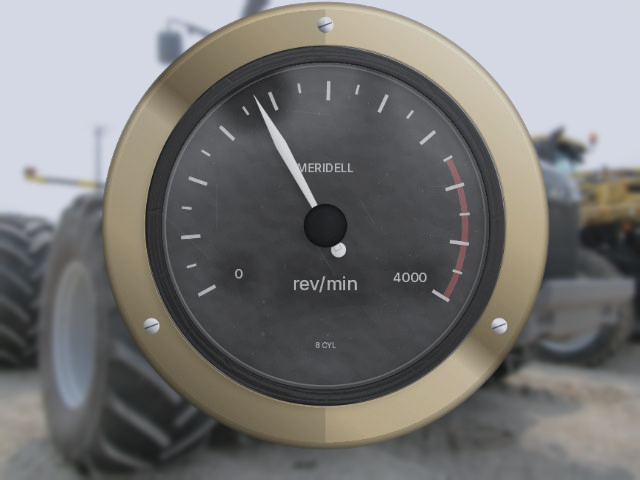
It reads value=1500 unit=rpm
